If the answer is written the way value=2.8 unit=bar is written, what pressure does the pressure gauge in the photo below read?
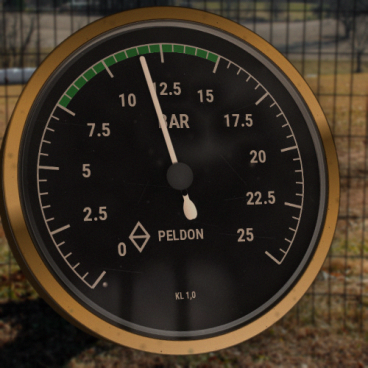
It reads value=11.5 unit=bar
